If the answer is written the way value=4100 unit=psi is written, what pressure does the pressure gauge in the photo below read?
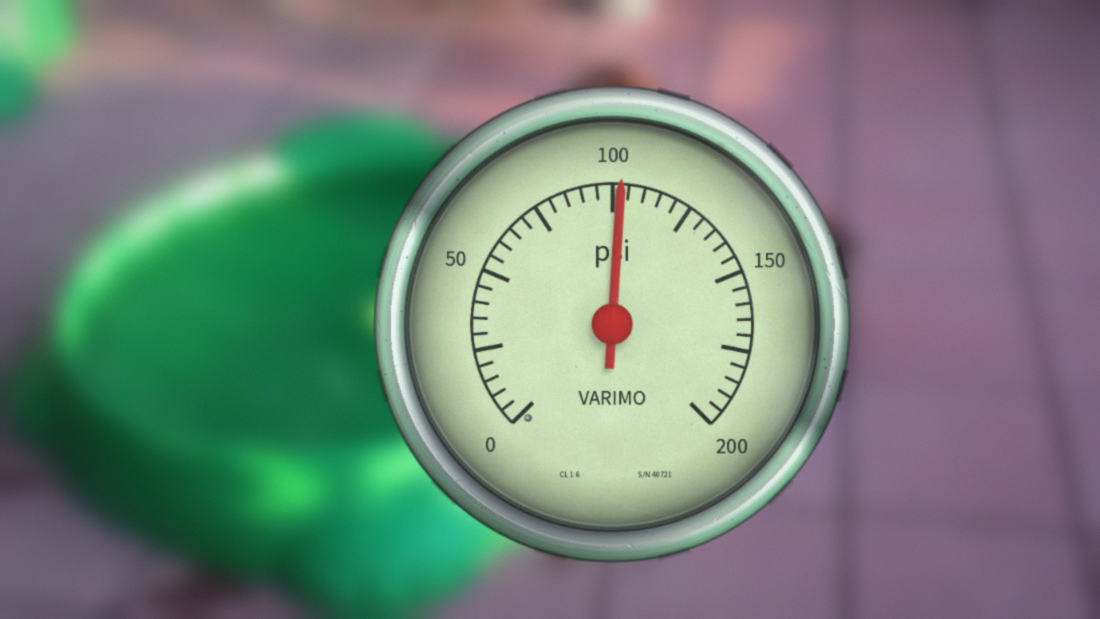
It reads value=102.5 unit=psi
